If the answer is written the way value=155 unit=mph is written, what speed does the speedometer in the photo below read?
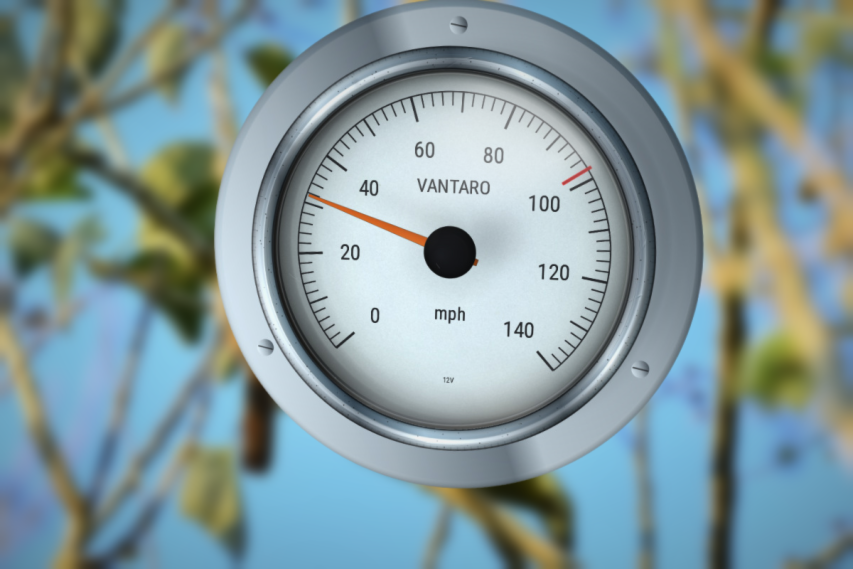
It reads value=32 unit=mph
